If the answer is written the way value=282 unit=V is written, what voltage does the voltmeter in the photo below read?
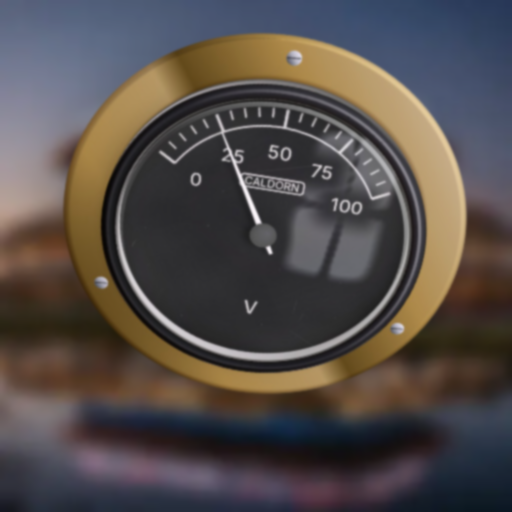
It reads value=25 unit=V
